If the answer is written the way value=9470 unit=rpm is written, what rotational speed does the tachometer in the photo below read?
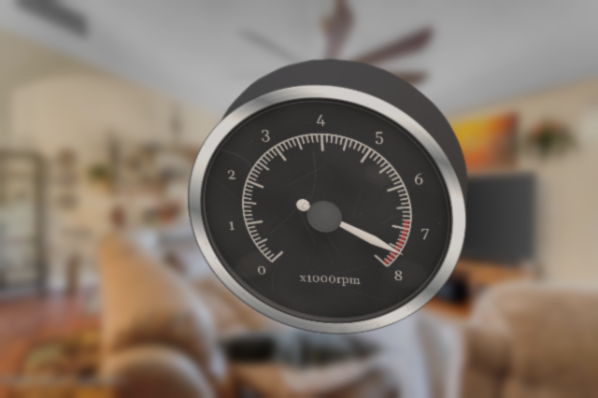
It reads value=7500 unit=rpm
